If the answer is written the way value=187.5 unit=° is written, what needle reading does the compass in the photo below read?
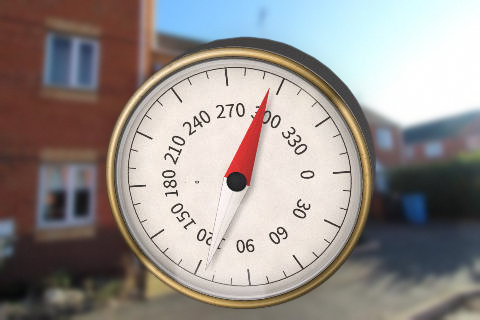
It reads value=295 unit=°
